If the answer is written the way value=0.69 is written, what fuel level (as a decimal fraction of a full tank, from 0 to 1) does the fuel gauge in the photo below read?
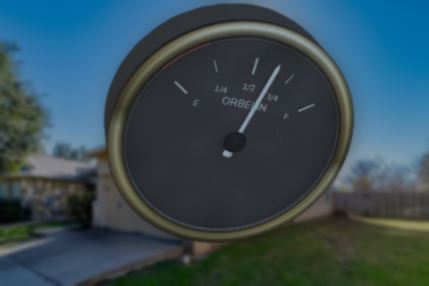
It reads value=0.625
